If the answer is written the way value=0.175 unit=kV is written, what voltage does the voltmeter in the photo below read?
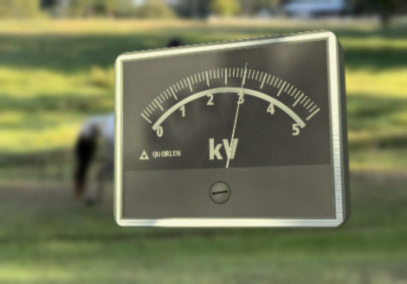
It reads value=3 unit=kV
